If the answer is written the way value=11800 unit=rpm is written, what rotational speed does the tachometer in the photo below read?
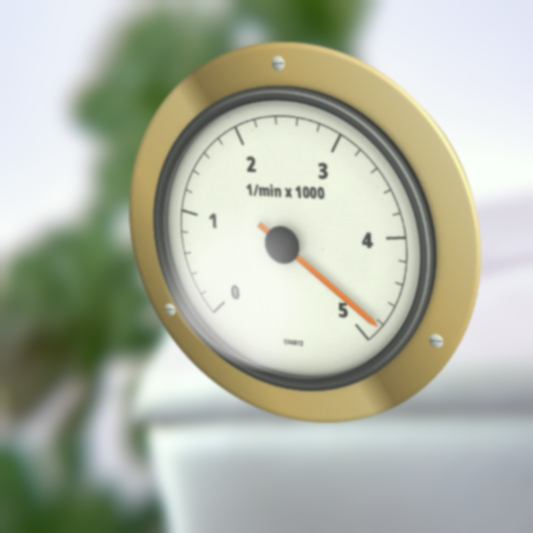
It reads value=4800 unit=rpm
